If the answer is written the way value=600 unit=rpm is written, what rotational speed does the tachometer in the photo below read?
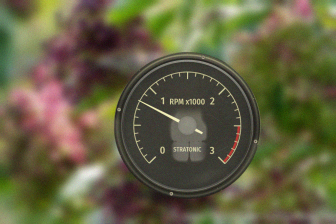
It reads value=800 unit=rpm
